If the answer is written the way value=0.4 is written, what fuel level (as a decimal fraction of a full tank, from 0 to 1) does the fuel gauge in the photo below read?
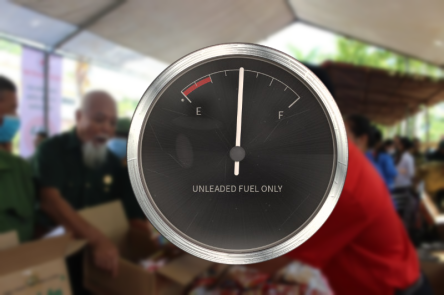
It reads value=0.5
